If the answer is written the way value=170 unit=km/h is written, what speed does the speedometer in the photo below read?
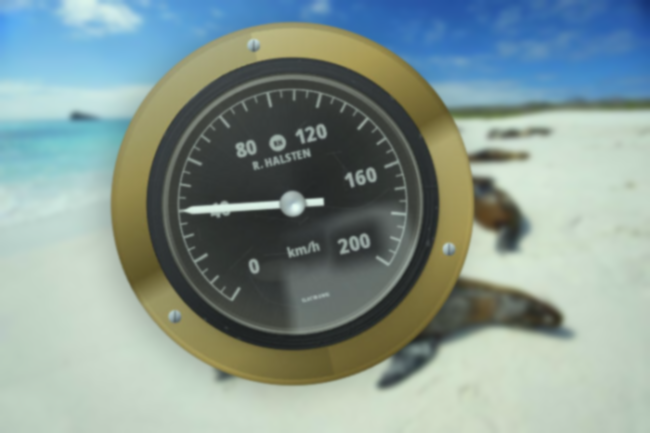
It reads value=40 unit=km/h
